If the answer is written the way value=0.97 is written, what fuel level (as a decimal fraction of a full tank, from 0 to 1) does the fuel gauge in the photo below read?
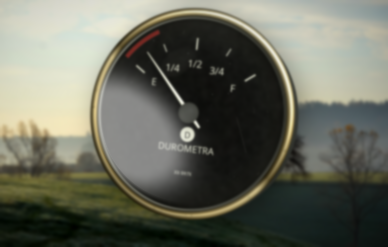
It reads value=0.125
